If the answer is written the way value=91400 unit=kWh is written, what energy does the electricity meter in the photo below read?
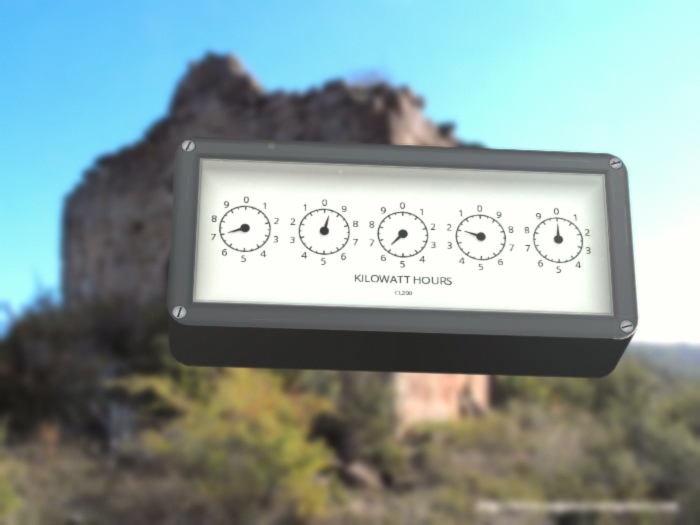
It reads value=69620 unit=kWh
